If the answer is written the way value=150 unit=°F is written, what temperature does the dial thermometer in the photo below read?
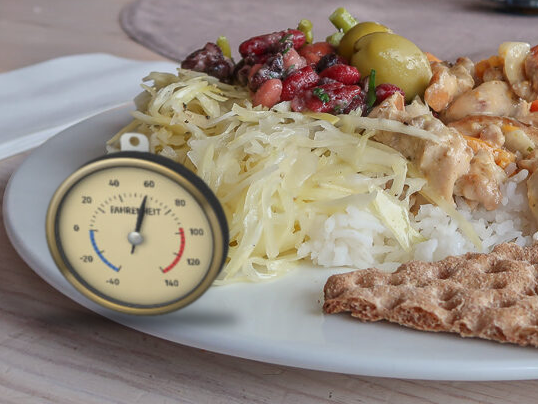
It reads value=60 unit=°F
